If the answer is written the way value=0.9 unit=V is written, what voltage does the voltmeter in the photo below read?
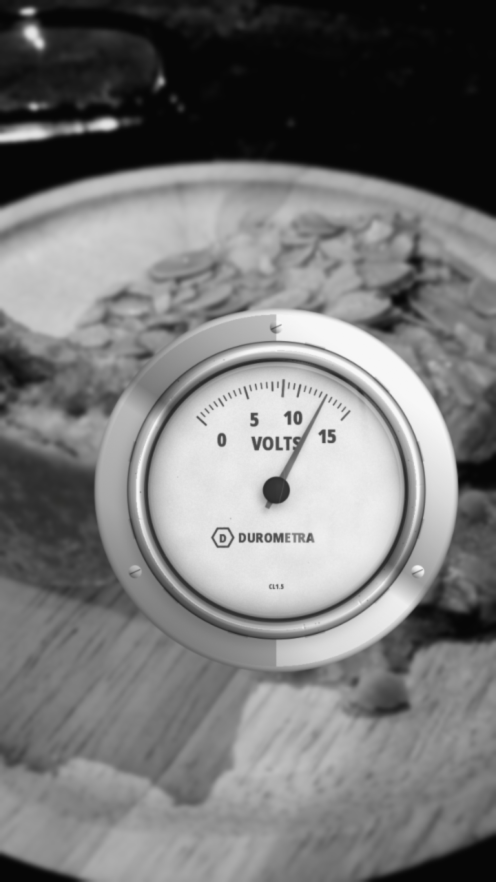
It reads value=12.5 unit=V
